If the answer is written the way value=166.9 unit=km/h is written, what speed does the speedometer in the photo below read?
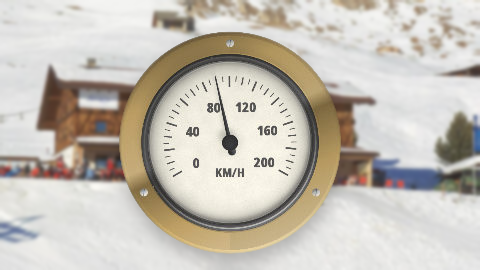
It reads value=90 unit=km/h
